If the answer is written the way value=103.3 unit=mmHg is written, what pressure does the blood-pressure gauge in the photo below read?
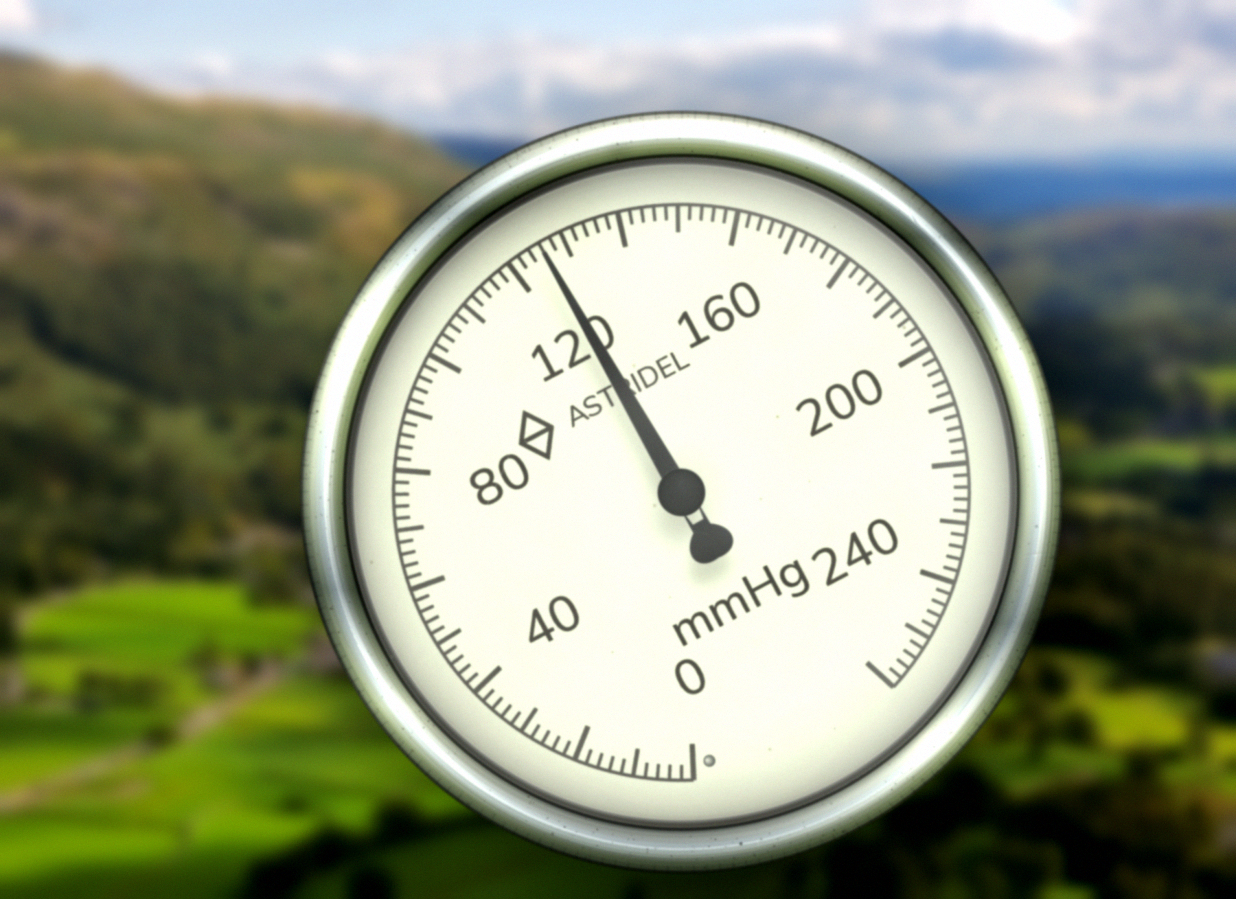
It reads value=126 unit=mmHg
